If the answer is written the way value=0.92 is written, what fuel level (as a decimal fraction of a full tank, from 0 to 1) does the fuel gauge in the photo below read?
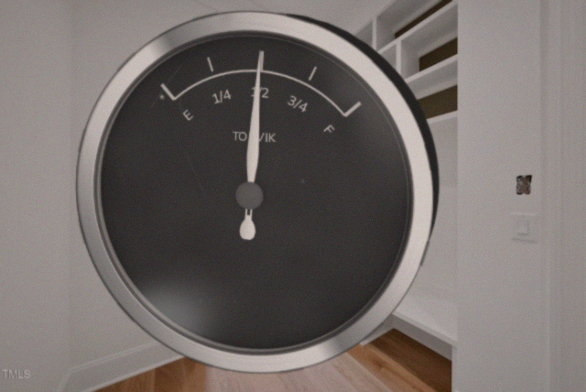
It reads value=0.5
